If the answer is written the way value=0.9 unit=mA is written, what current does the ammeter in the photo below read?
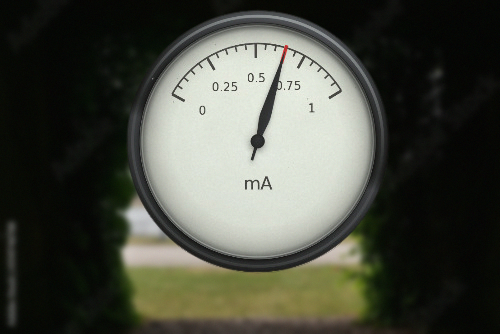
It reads value=0.65 unit=mA
